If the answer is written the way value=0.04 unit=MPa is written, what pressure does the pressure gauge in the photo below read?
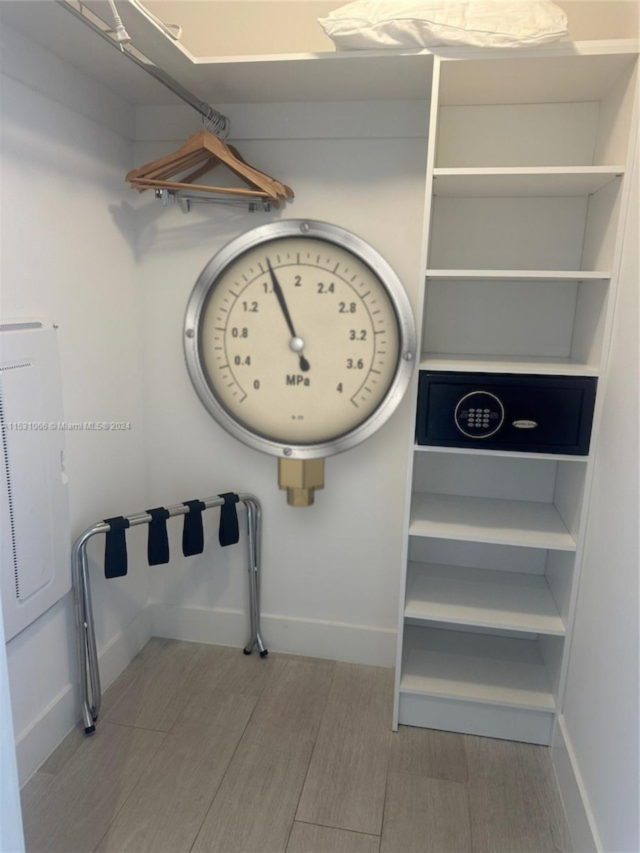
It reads value=1.7 unit=MPa
